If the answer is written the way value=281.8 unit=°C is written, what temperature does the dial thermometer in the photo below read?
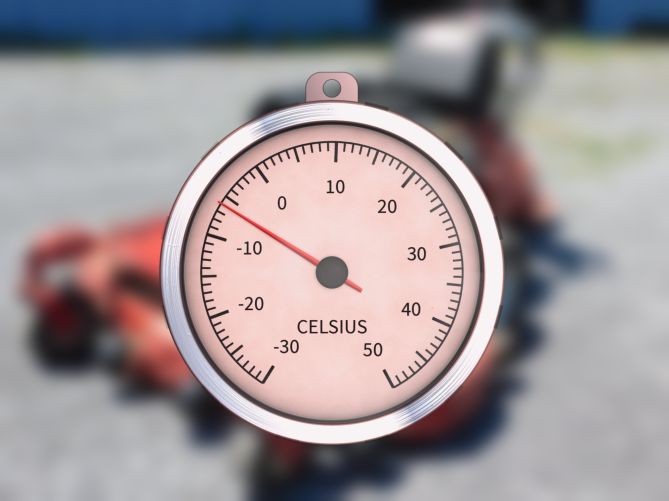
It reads value=-6 unit=°C
